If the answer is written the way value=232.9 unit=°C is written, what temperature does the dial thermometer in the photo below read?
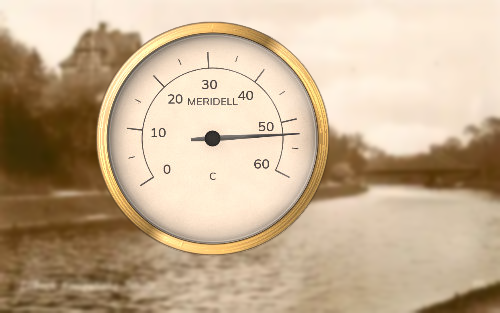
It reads value=52.5 unit=°C
